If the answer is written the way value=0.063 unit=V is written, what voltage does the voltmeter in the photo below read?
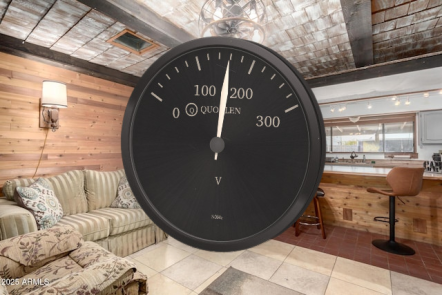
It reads value=160 unit=V
